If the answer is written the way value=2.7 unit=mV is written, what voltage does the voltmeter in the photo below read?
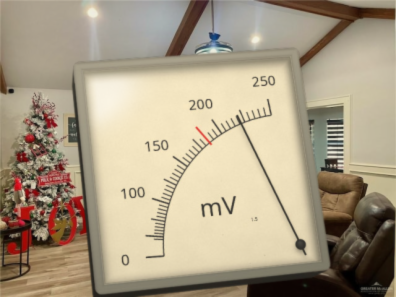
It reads value=220 unit=mV
